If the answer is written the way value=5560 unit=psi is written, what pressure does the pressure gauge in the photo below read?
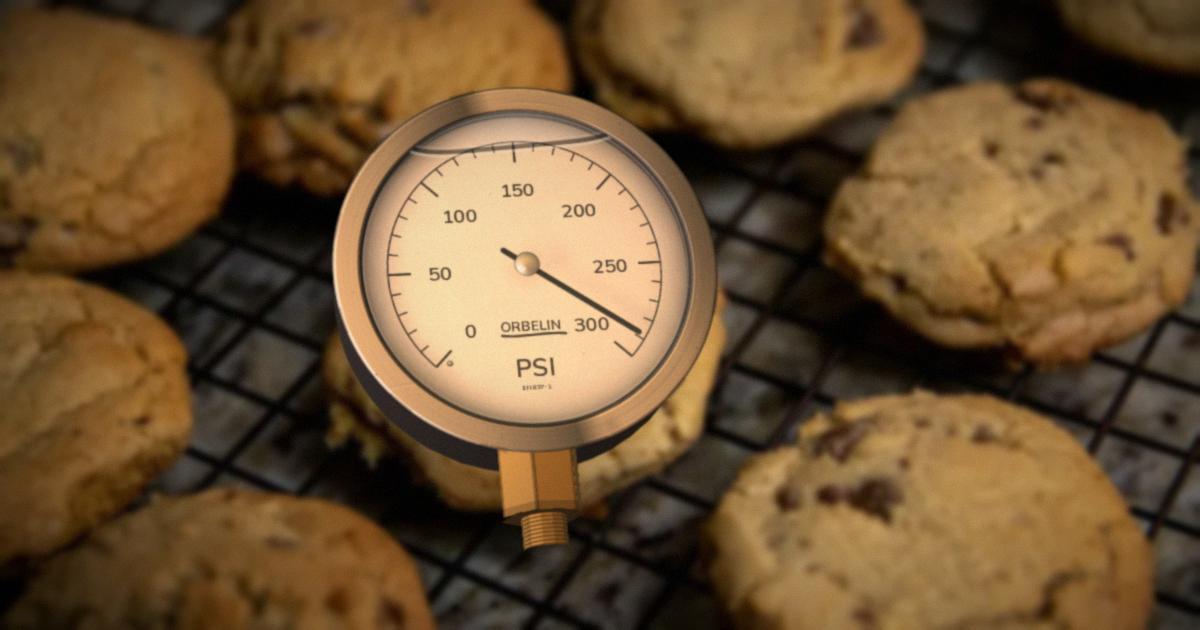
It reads value=290 unit=psi
